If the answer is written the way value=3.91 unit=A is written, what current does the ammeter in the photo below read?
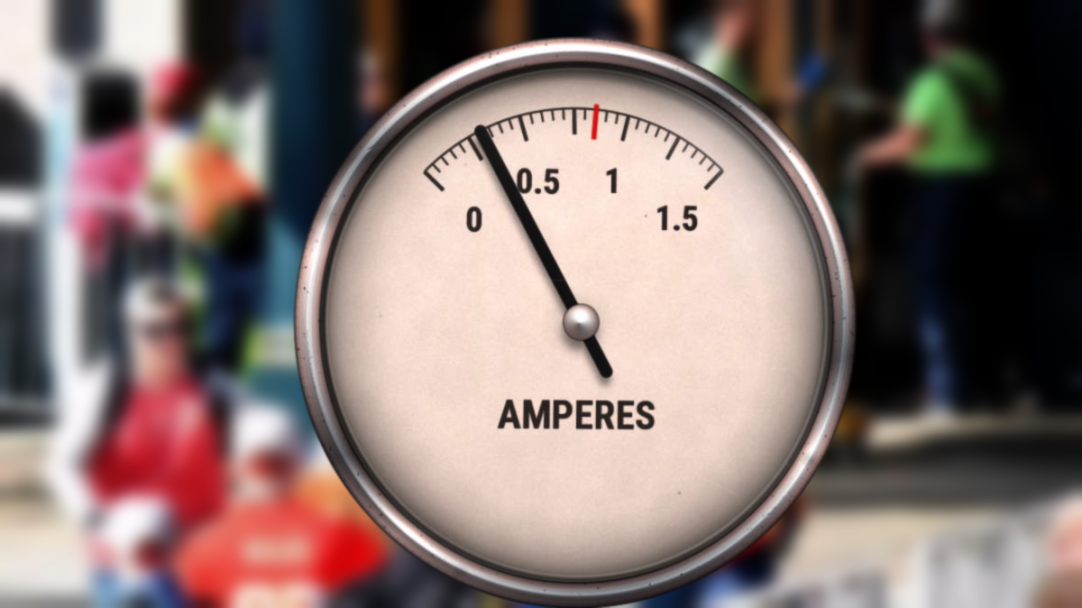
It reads value=0.3 unit=A
